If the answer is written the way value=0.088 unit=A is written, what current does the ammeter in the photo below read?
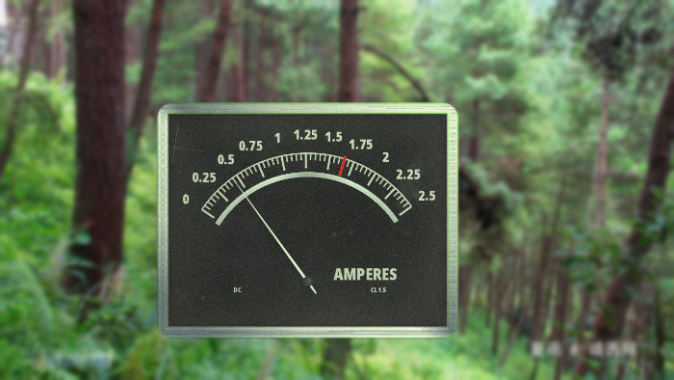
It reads value=0.45 unit=A
